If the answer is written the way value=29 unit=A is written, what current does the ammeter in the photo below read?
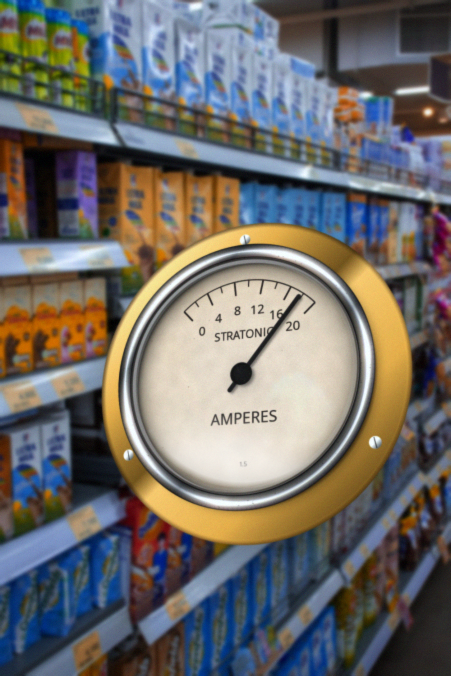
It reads value=18 unit=A
